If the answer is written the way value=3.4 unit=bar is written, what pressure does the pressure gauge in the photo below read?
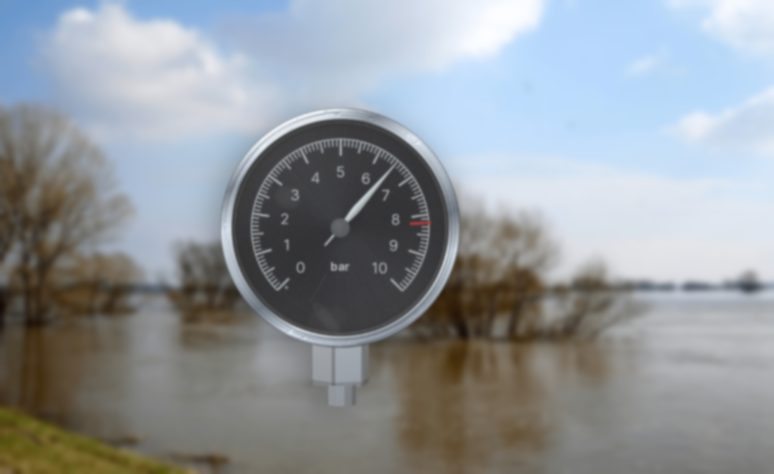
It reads value=6.5 unit=bar
